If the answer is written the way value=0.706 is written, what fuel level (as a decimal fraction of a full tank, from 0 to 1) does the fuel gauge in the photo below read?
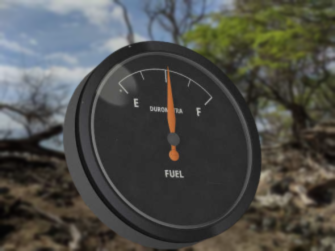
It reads value=0.5
